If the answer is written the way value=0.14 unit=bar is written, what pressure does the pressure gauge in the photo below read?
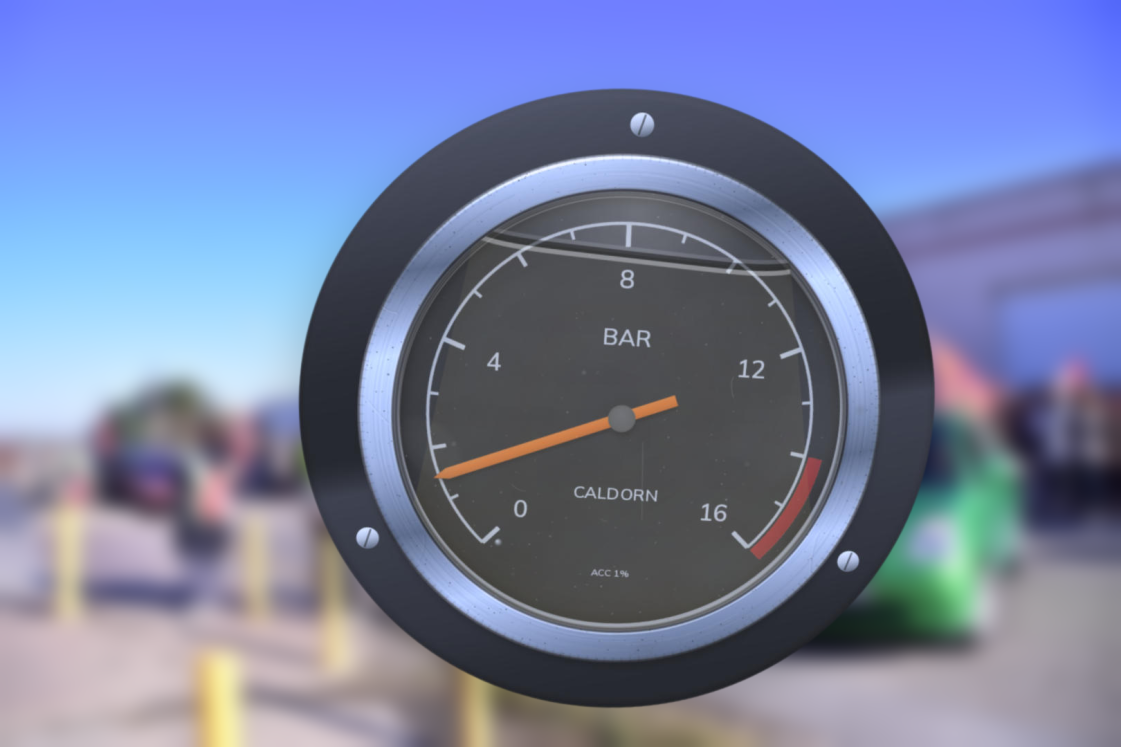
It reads value=1.5 unit=bar
